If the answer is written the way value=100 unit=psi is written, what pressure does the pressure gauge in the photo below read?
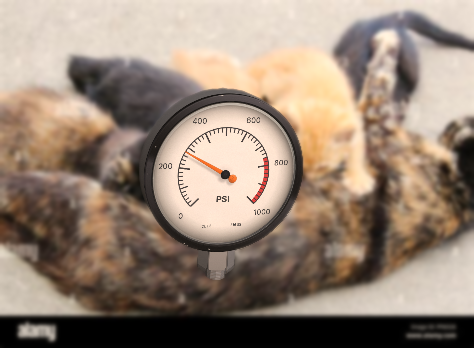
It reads value=280 unit=psi
